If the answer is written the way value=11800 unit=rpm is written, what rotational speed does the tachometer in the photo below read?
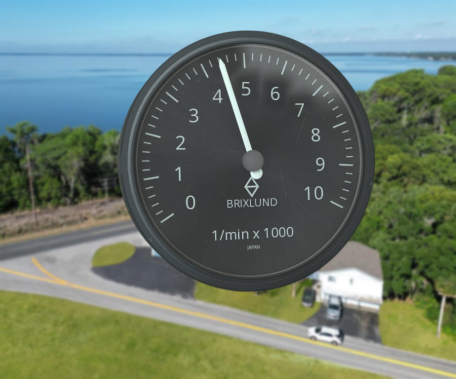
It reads value=4400 unit=rpm
